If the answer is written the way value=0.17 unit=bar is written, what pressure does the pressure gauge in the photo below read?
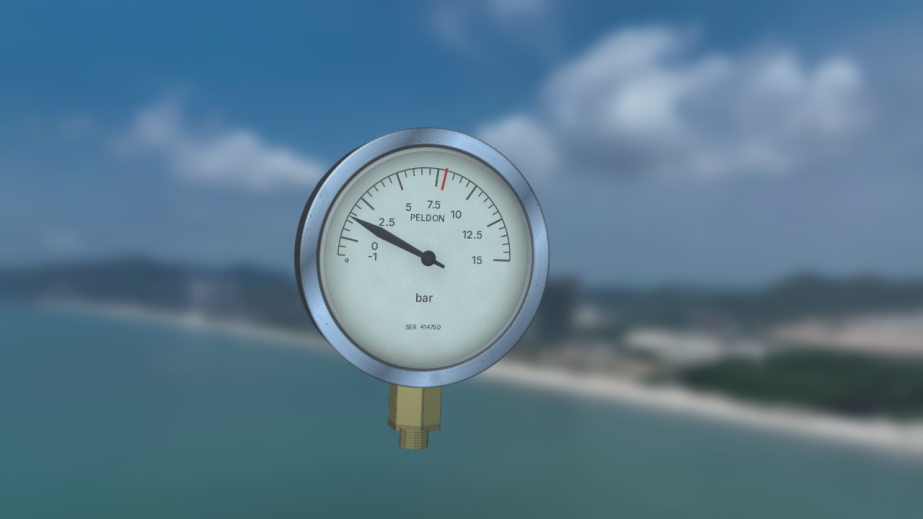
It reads value=1.25 unit=bar
